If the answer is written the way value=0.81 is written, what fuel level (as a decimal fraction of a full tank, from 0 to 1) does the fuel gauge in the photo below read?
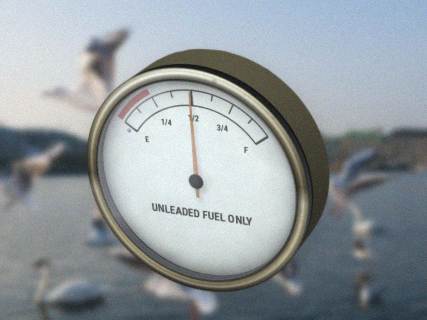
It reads value=0.5
